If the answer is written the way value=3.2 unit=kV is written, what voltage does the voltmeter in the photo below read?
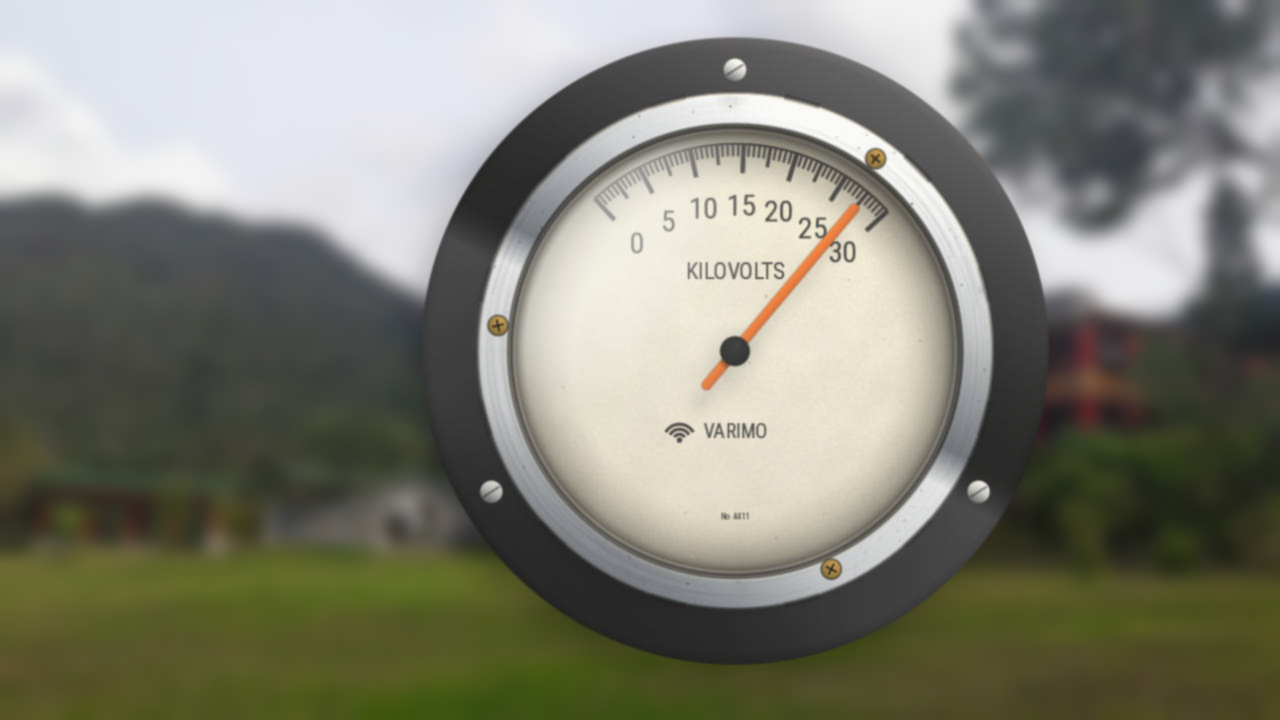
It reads value=27.5 unit=kV
